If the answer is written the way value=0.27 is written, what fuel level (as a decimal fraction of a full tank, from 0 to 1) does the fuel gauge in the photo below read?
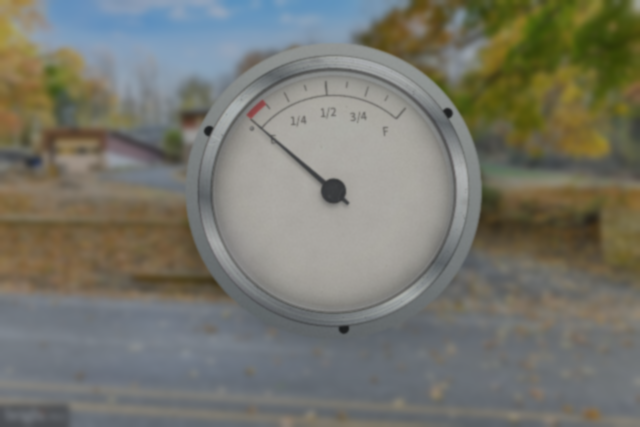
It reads value=0
